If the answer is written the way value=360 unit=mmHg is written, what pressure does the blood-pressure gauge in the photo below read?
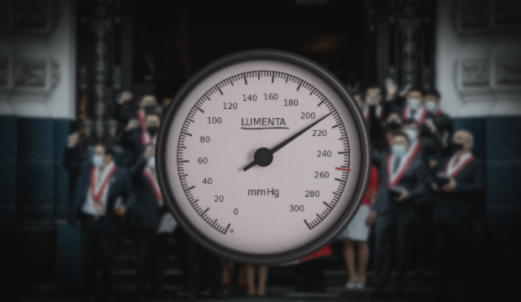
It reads value=210 unit=mmHg
